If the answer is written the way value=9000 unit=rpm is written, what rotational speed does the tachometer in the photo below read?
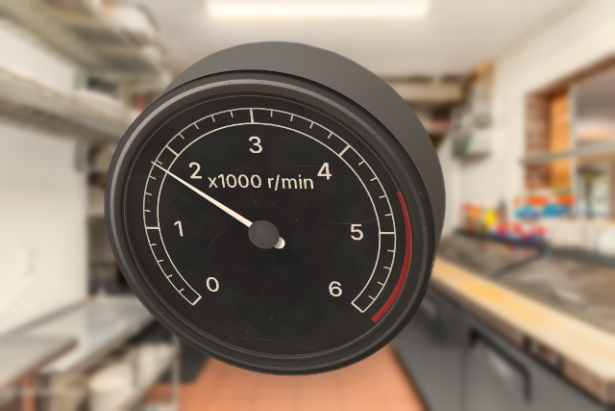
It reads value=1800 unit=rpm
